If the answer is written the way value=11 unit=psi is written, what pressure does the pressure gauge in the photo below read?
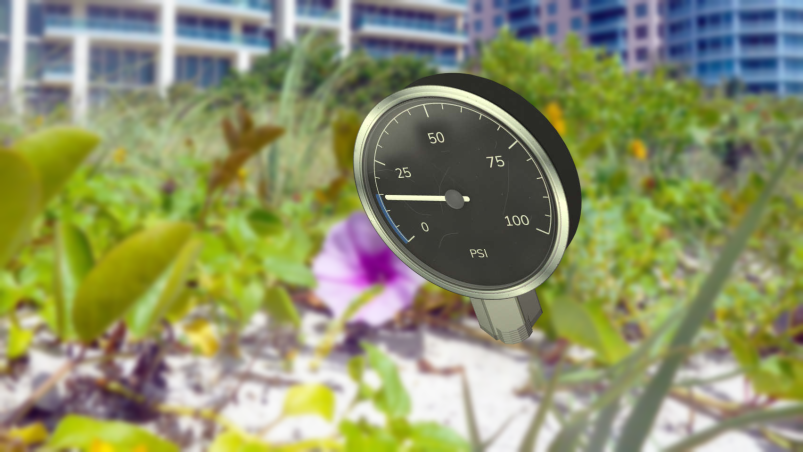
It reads value=15 unit=psi
